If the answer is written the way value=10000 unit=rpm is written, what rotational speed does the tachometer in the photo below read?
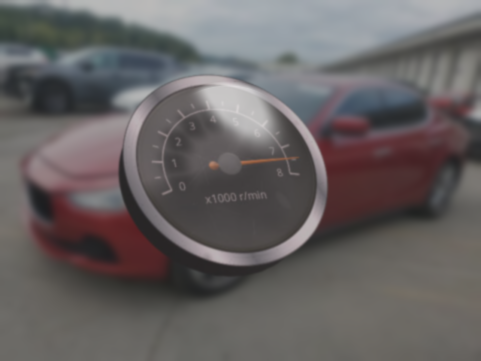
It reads value=7500 unit=rpm
